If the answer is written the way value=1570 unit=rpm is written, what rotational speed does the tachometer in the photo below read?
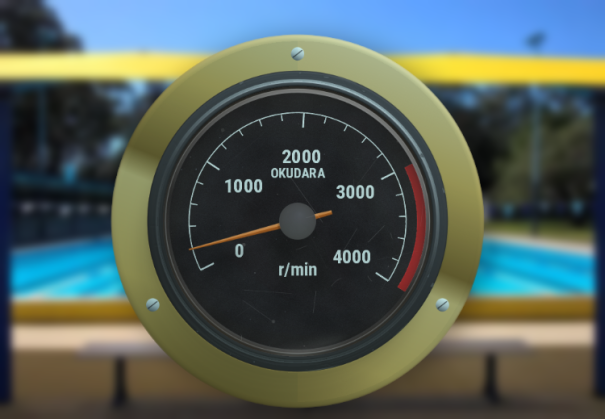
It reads value=200 unit=rpm
